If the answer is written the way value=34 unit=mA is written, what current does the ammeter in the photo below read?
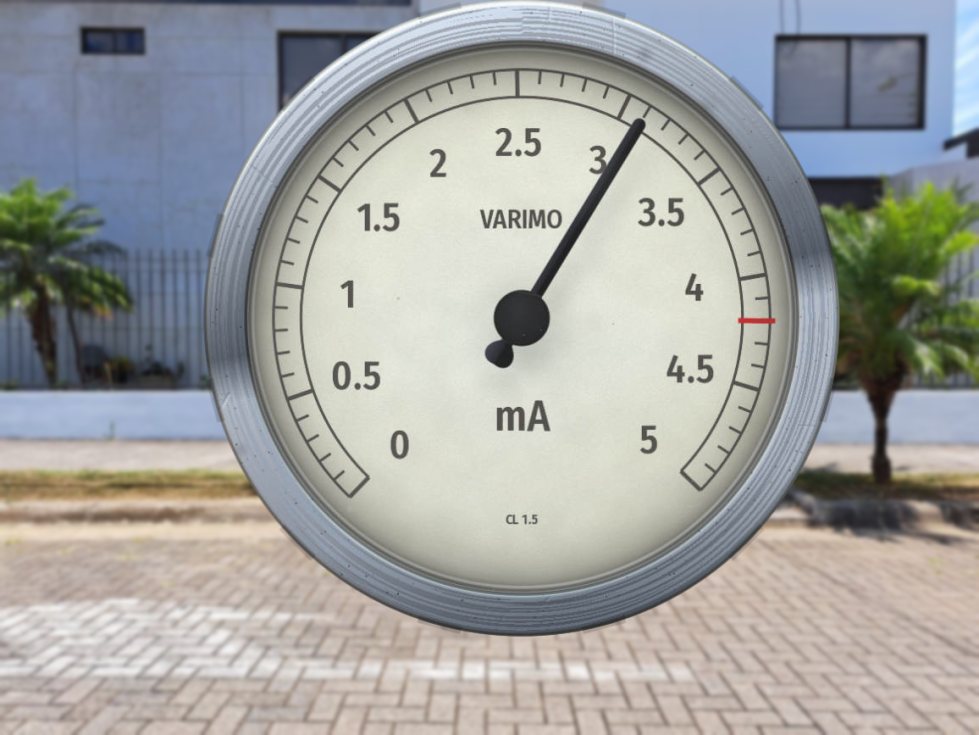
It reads value=3.1 unit=mA
